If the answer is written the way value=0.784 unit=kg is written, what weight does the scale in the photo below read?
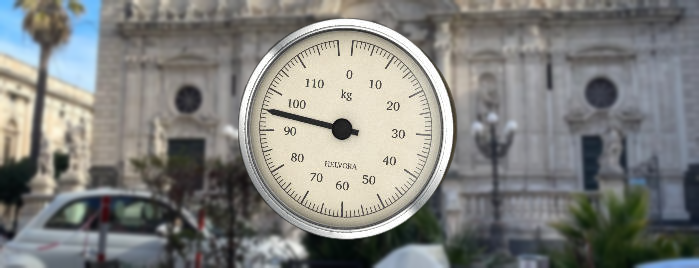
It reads value=95 unit=kg
